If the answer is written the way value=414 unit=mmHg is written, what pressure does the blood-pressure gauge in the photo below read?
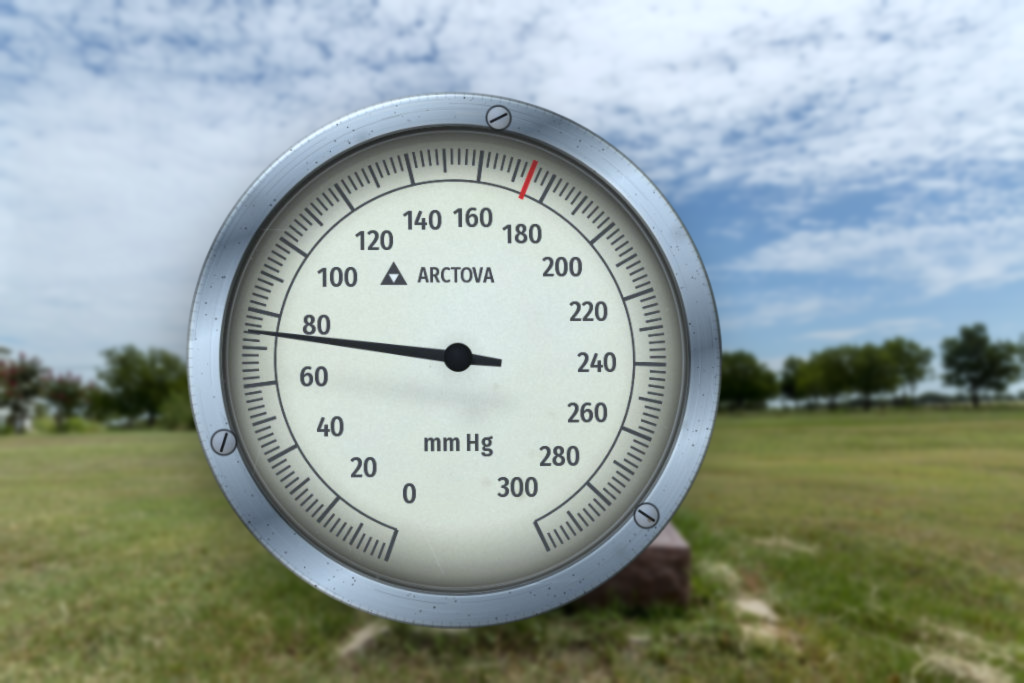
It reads value=74 unit=mmHg
